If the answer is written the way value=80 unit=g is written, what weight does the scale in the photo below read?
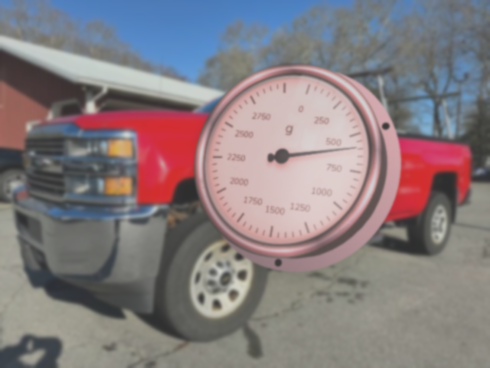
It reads value=600 unit=g
